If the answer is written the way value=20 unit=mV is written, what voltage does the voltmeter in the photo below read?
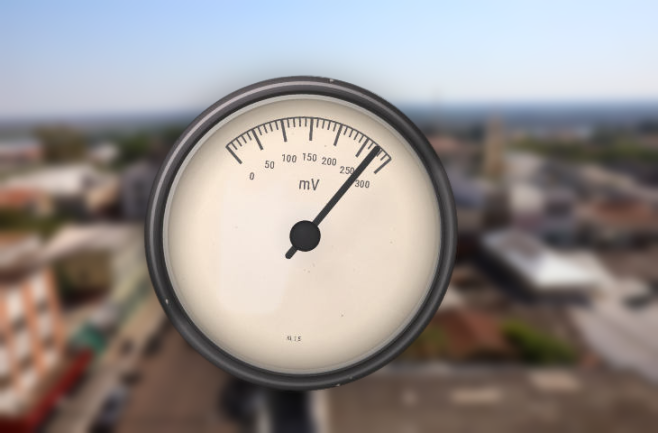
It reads value=270 unit=mV
